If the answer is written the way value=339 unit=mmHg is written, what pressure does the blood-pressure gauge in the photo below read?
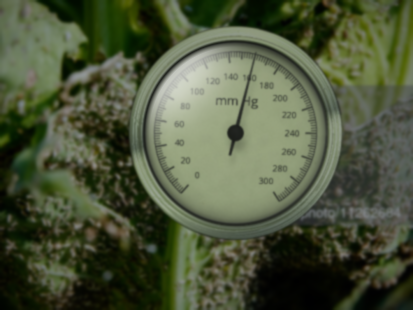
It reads value=160 unit=mmHg
